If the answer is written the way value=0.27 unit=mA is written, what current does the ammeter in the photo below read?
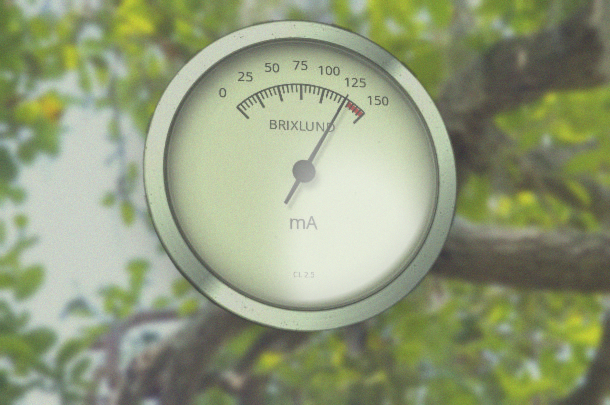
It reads value=125 unit=mA
